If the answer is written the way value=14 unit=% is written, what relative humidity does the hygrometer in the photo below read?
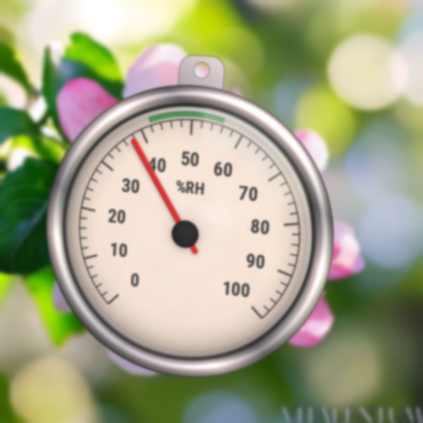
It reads value=38 unit=%
